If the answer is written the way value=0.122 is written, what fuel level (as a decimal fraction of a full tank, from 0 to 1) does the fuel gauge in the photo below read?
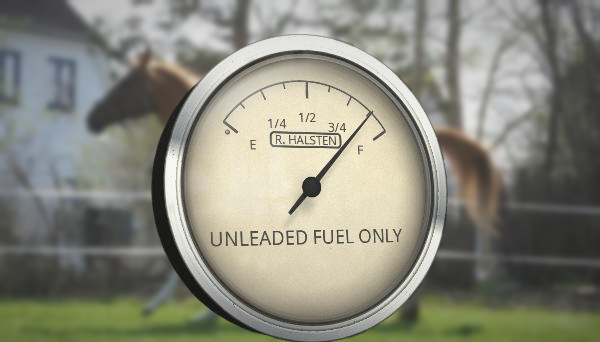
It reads value=0.875
